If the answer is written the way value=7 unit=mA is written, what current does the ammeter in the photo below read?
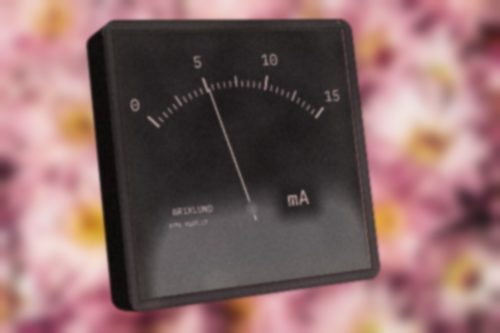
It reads value=5 unit=mA
